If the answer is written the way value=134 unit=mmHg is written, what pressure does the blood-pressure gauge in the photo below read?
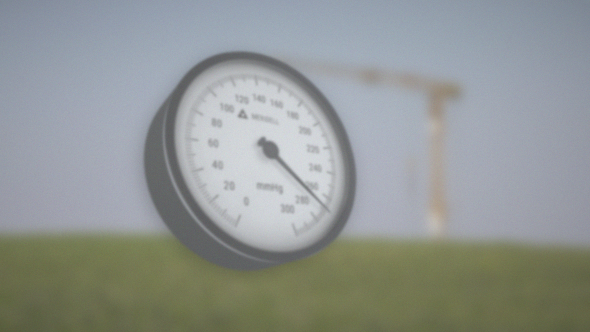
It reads value=270 unit=mmHg
